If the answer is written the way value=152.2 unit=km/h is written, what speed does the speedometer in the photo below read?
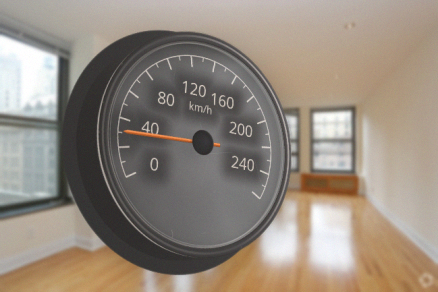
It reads value=30 unit=km/h
